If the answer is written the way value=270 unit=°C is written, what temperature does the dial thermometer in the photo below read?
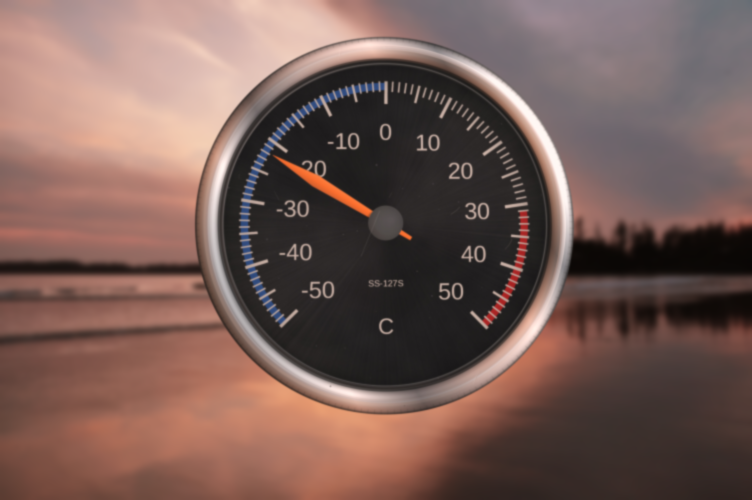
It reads value=-22 unit=°C
